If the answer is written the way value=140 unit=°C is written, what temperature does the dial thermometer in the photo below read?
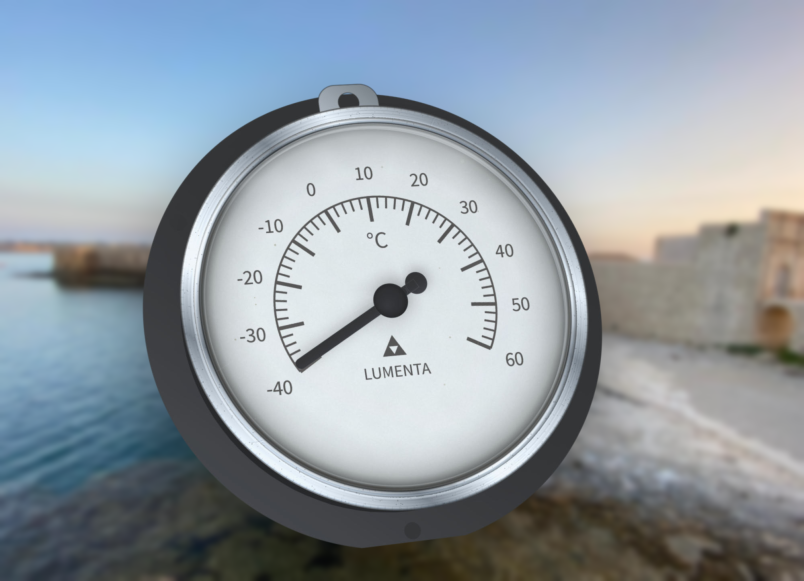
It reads value=-39 unit=°C
